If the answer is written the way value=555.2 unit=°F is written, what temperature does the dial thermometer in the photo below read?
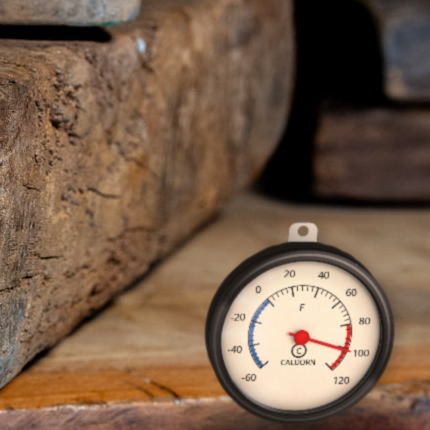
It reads value=100 unit=°F
